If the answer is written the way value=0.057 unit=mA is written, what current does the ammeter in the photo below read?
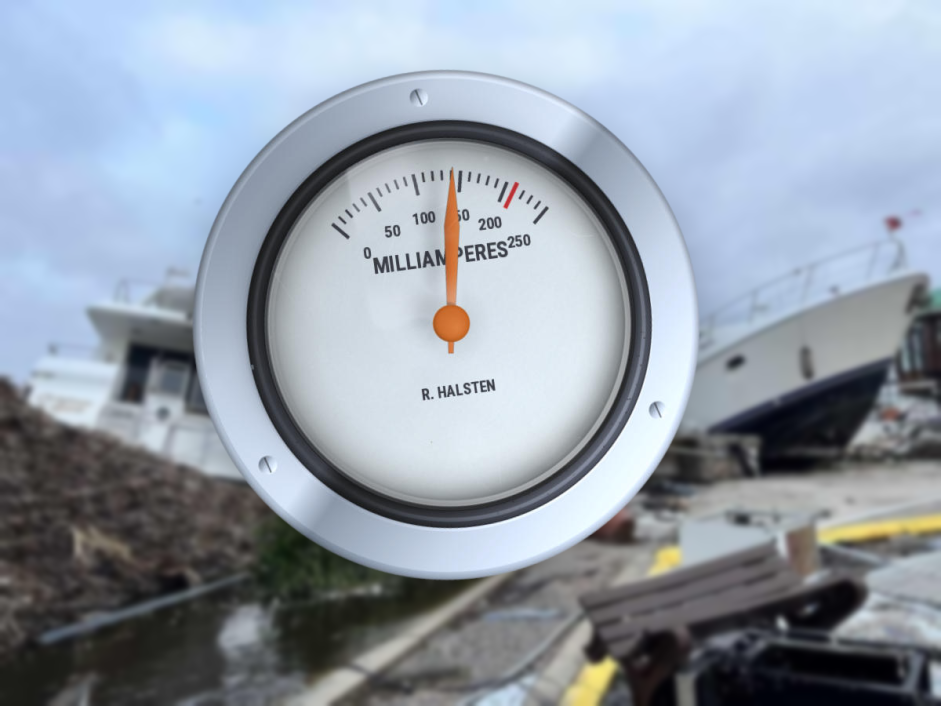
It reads value=140 unit=mA
